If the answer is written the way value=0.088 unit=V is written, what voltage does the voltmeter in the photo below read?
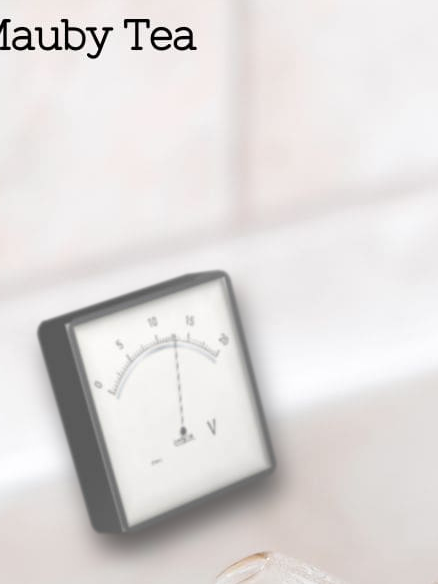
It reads value=12.5 unit=V
